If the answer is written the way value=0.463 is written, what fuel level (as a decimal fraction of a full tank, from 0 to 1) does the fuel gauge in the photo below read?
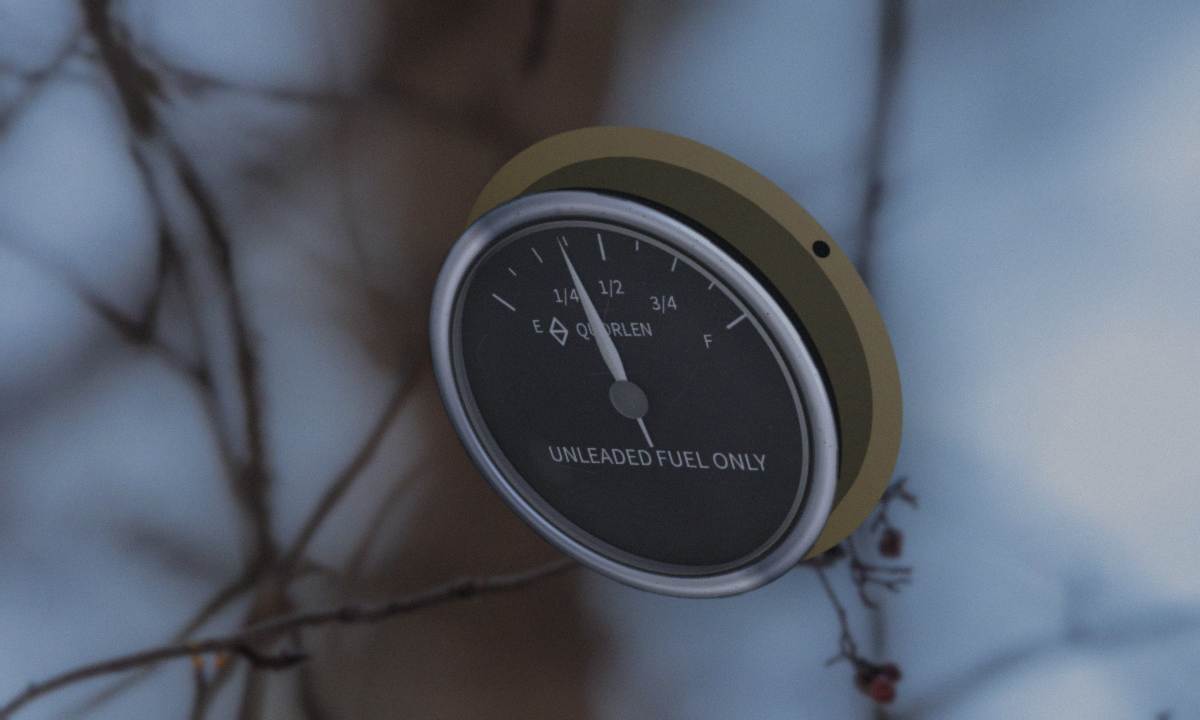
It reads value=0.375
